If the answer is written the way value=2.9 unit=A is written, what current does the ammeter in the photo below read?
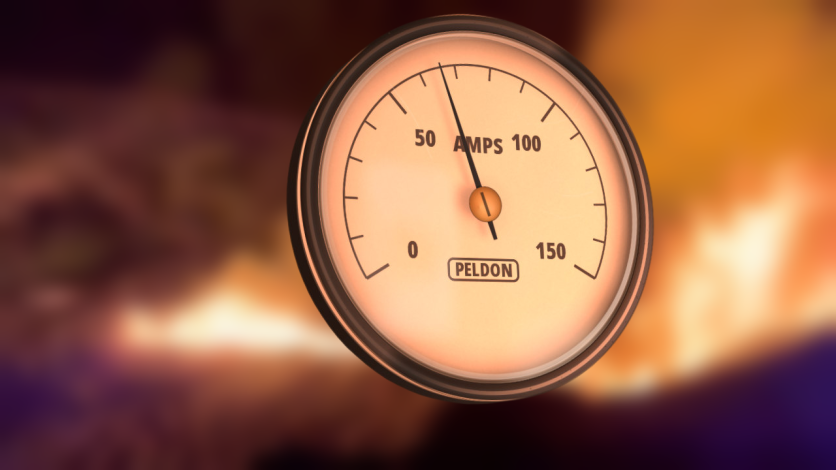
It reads value=65 unit=A
